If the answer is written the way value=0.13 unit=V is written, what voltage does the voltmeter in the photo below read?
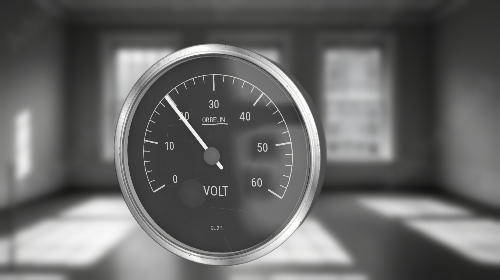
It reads value=20 unit=V
